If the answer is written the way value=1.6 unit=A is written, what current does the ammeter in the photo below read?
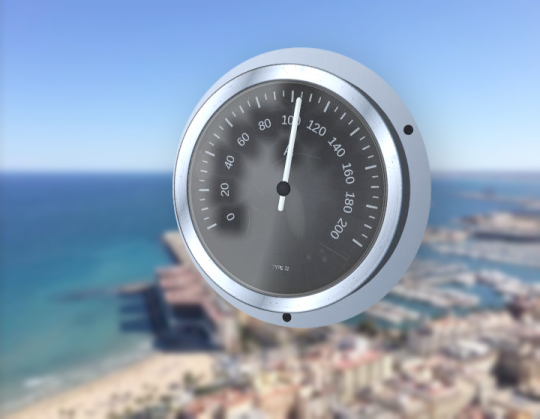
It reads value=105 unit=A
